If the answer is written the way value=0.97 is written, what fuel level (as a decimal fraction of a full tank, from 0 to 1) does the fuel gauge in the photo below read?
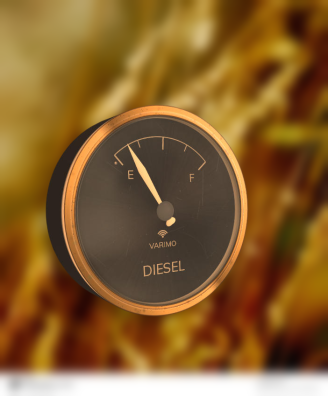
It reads value=0.125
